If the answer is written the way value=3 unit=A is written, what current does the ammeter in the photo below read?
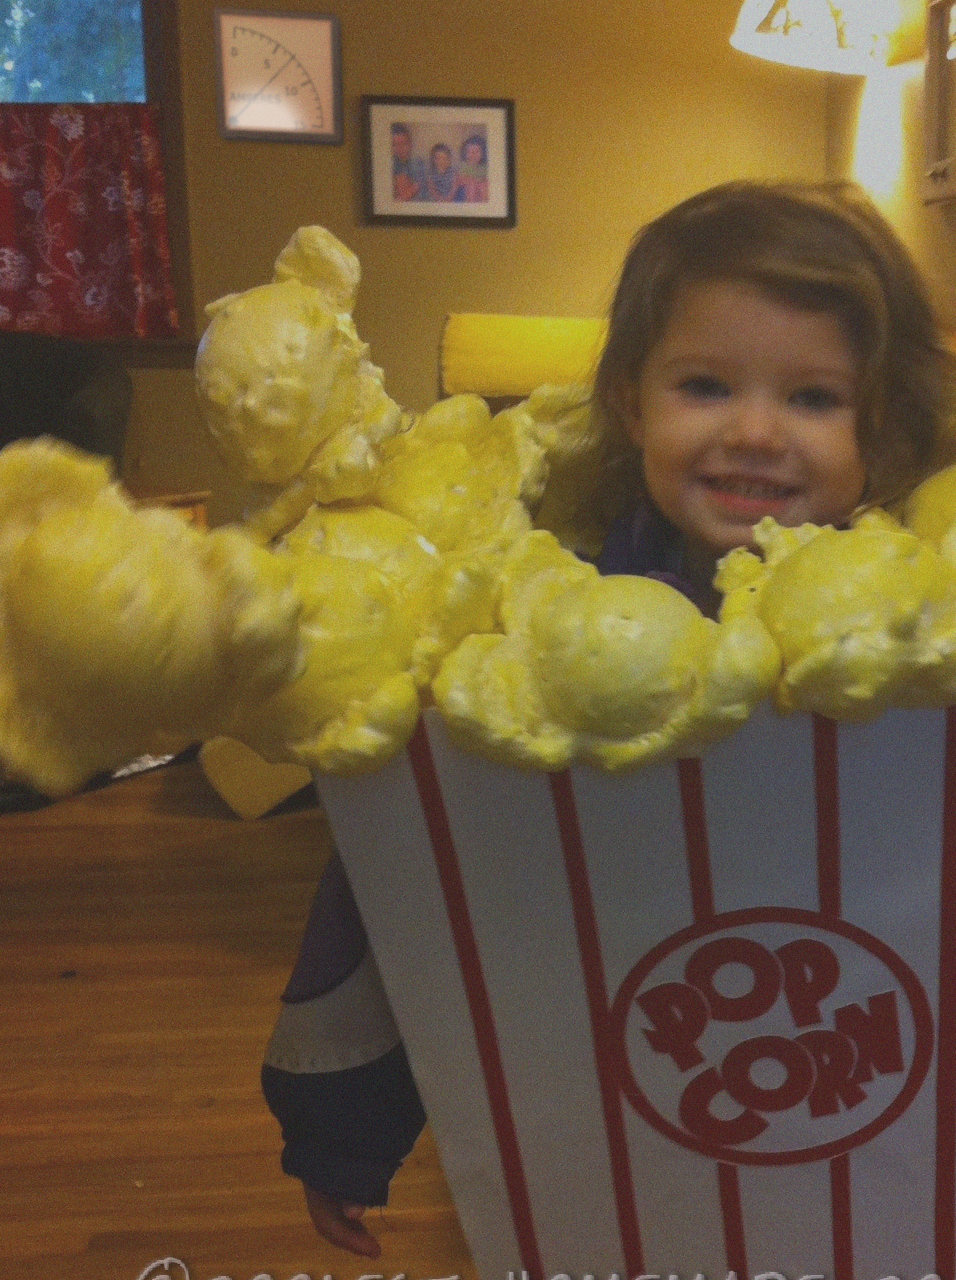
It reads value=7 unit=A
